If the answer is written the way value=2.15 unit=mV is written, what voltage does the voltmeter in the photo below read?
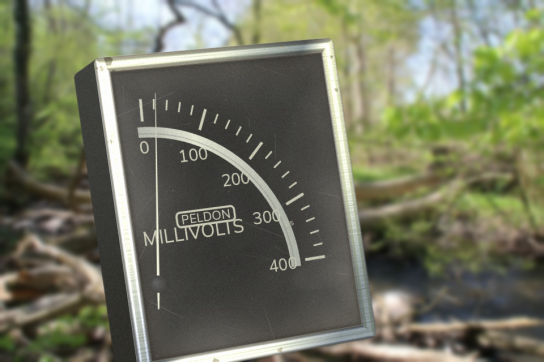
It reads value=20 unit=mV
